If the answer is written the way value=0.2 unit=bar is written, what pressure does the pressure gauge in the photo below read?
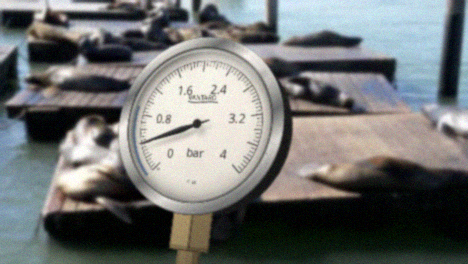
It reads value=0.4 unit=bar
